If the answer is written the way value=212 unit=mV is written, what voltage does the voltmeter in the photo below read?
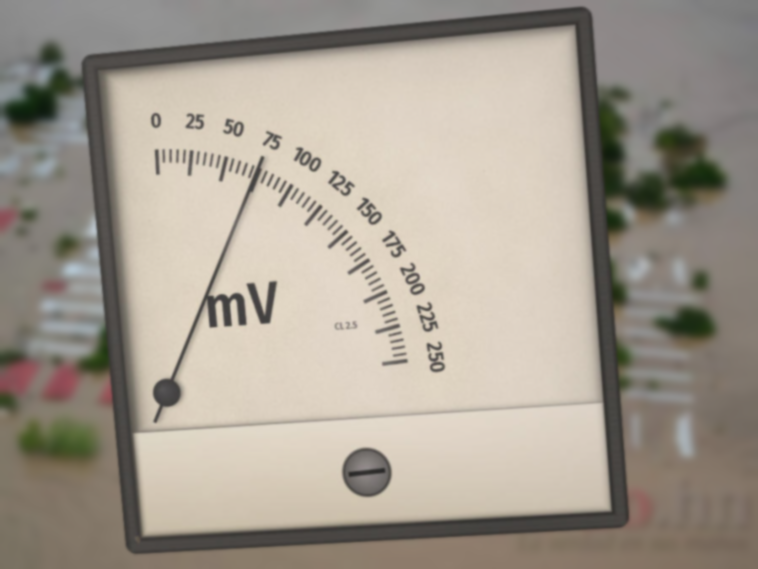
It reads value=75 unit=mV
